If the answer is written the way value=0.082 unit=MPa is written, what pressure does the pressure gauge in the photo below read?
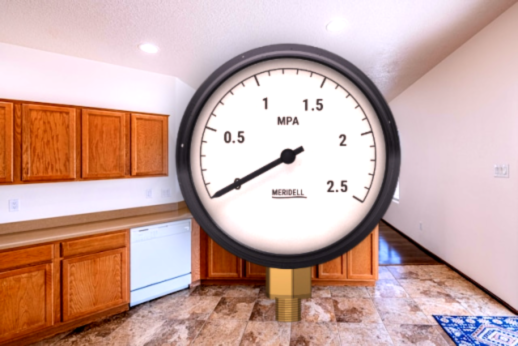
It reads value=0 unit=MPa
